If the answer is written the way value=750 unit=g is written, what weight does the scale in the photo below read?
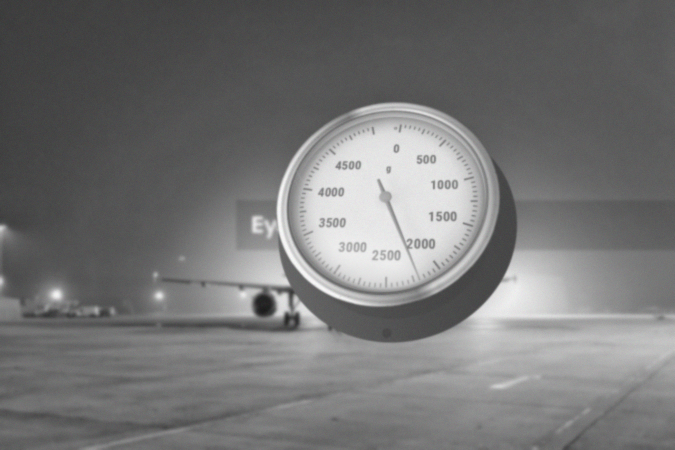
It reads value=2200 unit=g
